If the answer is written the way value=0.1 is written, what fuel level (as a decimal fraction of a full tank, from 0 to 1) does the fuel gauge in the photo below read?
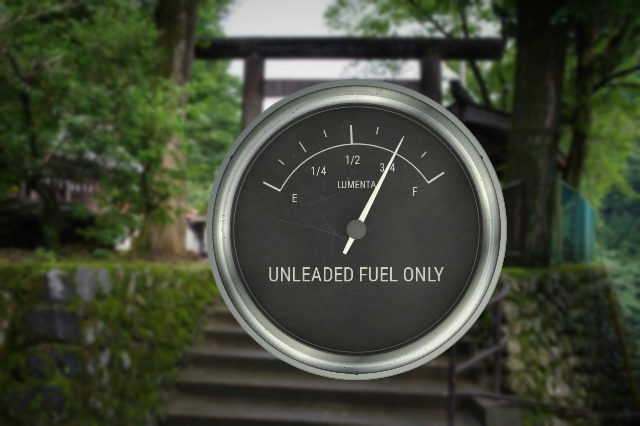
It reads value=0.75
